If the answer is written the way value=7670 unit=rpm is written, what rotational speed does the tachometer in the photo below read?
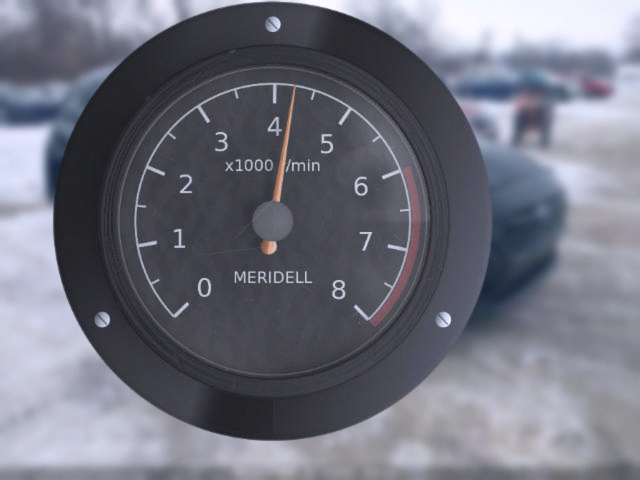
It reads value=4250 unit=rpm
